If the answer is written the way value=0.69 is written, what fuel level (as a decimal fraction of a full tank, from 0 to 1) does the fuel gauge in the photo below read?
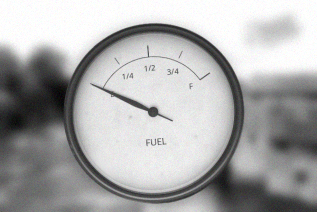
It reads value=0
